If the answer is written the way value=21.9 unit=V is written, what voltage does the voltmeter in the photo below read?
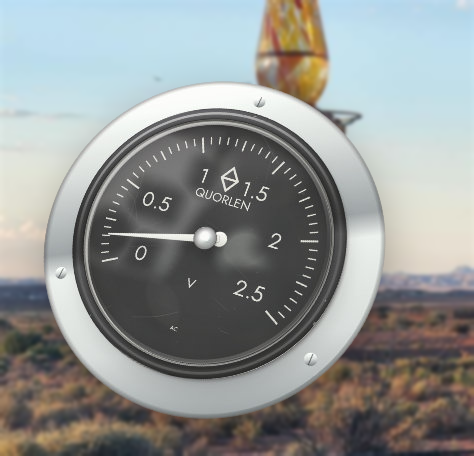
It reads value=0.15 unit=V
